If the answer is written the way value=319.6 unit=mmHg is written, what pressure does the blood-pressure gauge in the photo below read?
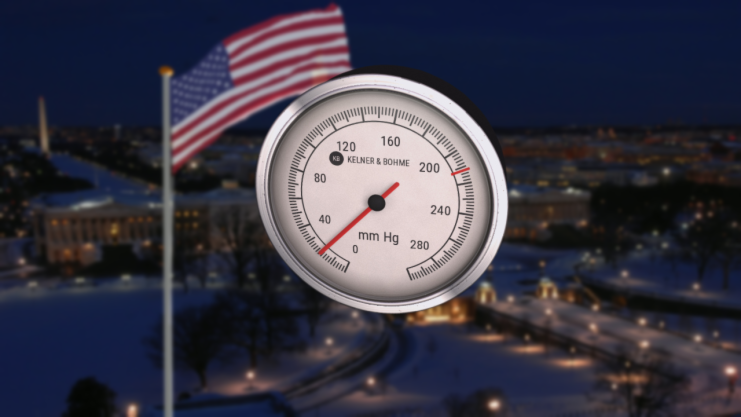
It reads value=20 unit=mmHg
